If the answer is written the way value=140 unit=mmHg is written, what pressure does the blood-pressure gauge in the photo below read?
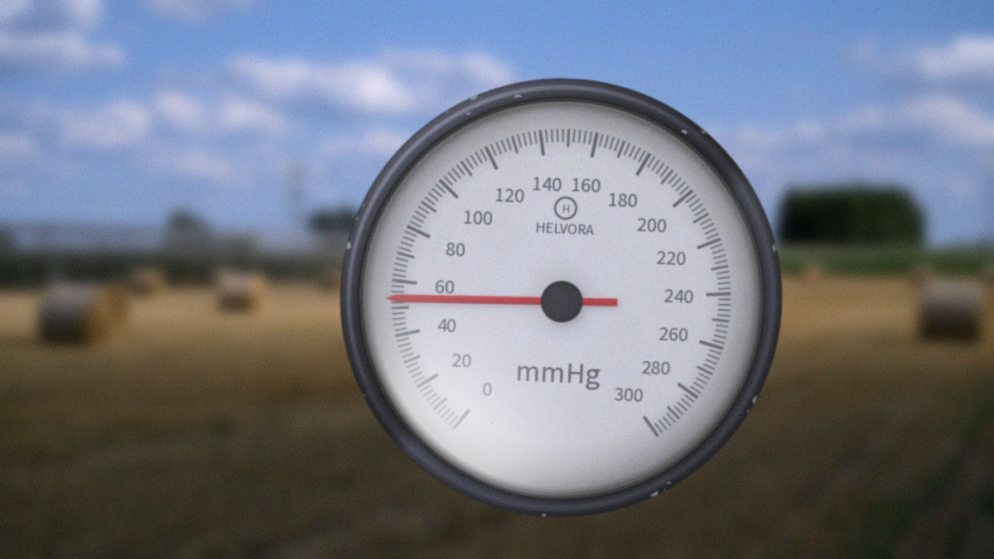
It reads value=54 unit=mmHg
